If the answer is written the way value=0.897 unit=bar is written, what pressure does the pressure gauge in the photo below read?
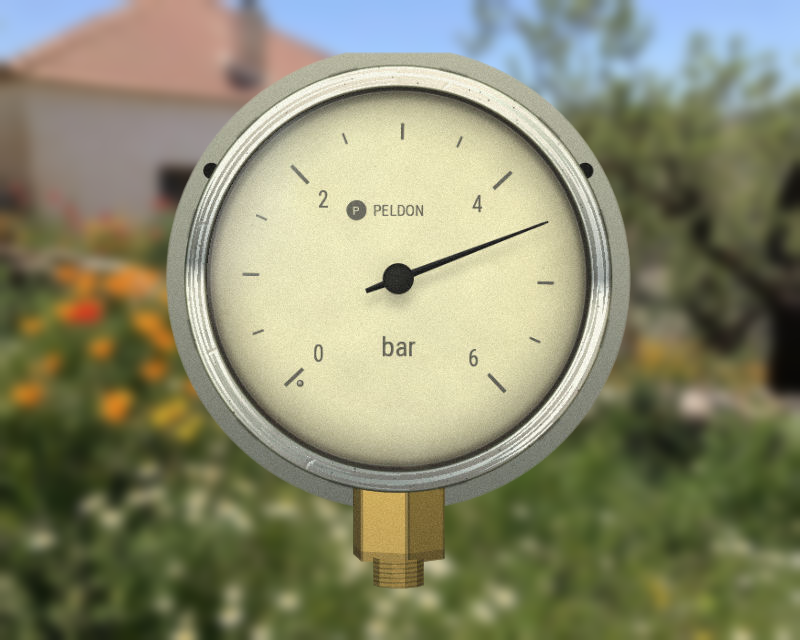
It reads value=4.5 unit=bar
